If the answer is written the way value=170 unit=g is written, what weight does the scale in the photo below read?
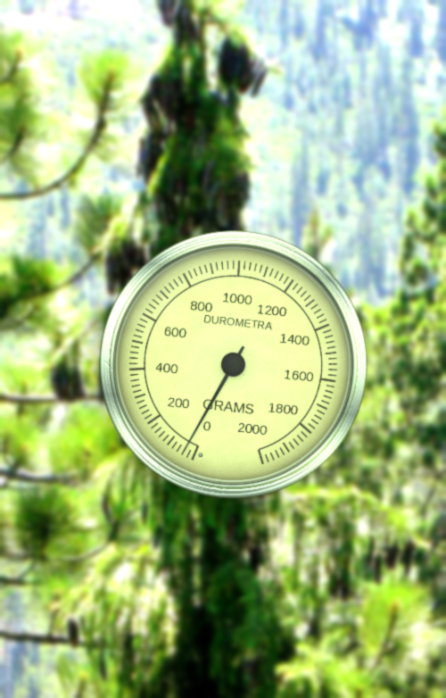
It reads value=40 unit=g
